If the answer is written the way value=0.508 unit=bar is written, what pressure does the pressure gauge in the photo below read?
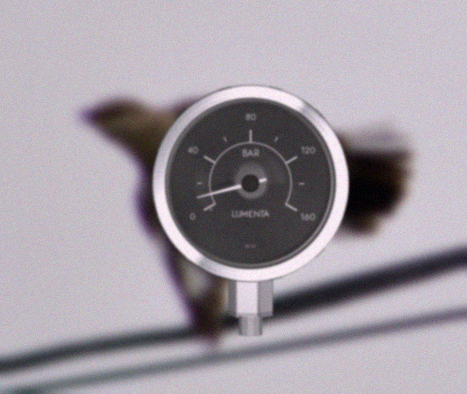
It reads value=10 unit=bar
